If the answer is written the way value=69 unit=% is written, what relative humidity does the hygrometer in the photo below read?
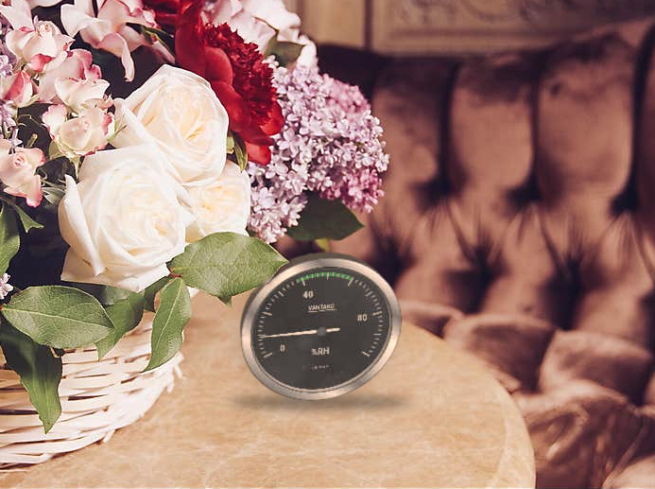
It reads value=10 unit=%
